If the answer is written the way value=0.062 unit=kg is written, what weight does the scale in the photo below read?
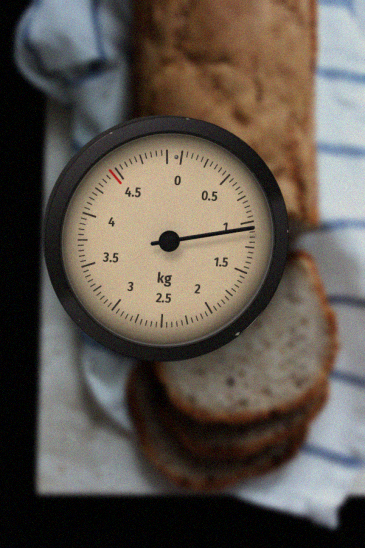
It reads value=1.05 unit=kg
